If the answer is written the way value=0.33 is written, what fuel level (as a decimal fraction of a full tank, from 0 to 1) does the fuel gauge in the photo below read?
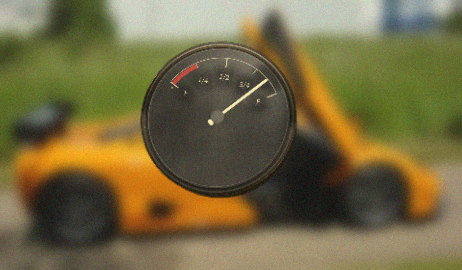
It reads value=0.875
